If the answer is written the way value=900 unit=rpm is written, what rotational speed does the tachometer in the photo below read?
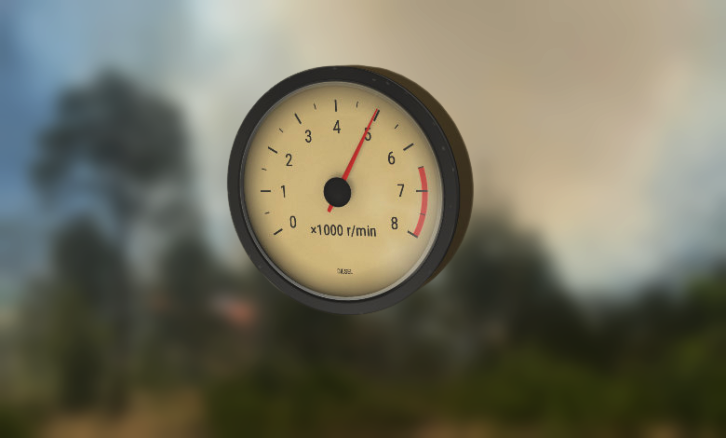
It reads value=5000 unit=rpm
